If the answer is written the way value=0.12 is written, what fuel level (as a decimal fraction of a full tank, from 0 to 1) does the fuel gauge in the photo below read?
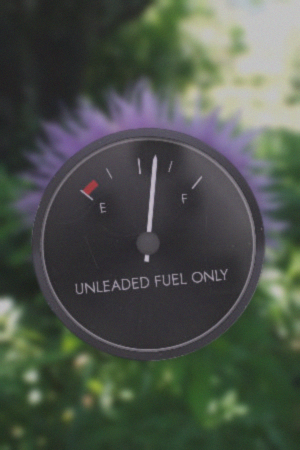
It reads value=0.625
